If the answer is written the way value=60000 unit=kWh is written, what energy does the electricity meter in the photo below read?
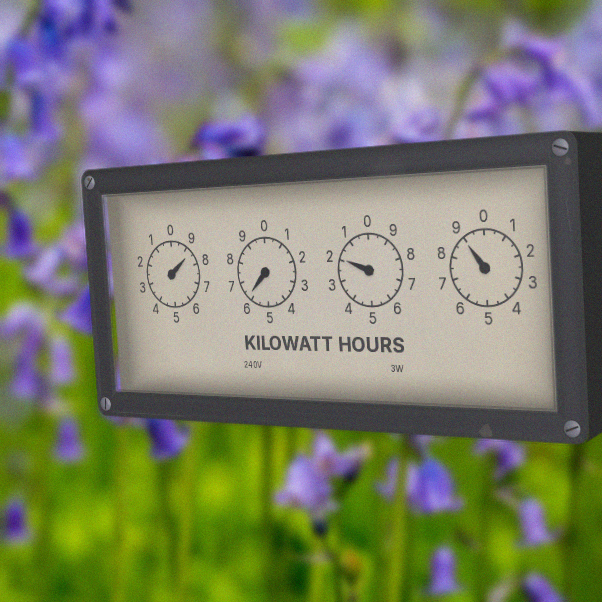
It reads value=8619 unit=kWh
